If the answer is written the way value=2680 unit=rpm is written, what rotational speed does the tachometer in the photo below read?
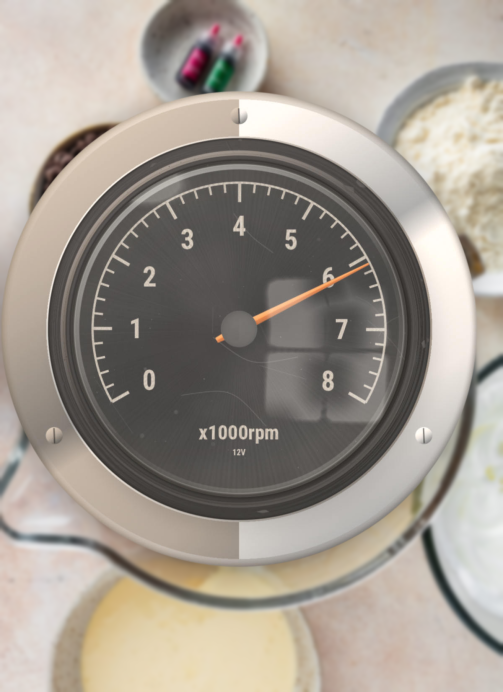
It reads value=6100 unit=rpm
